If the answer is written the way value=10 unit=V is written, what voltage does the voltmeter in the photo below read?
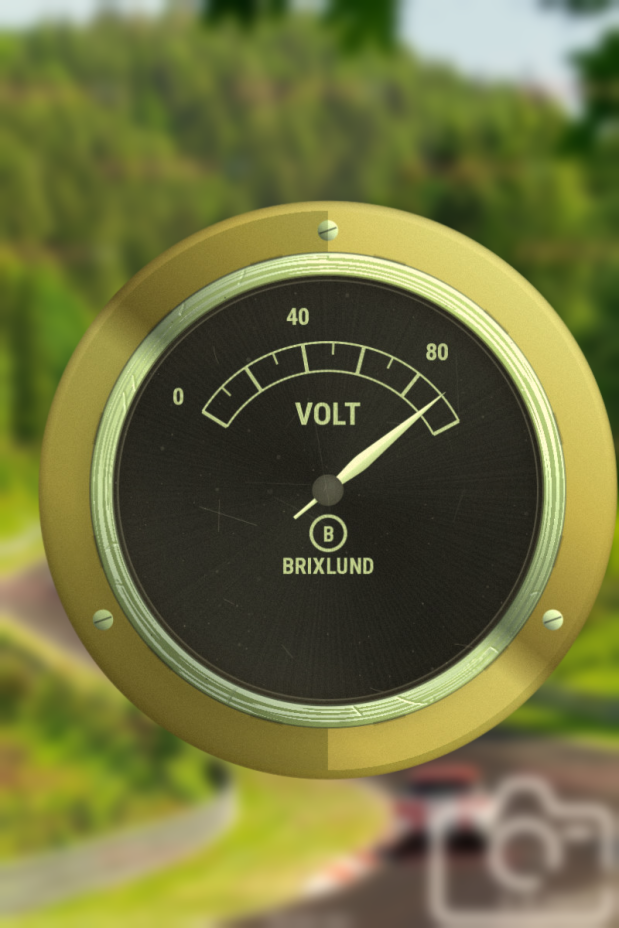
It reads value=90 unit=V
